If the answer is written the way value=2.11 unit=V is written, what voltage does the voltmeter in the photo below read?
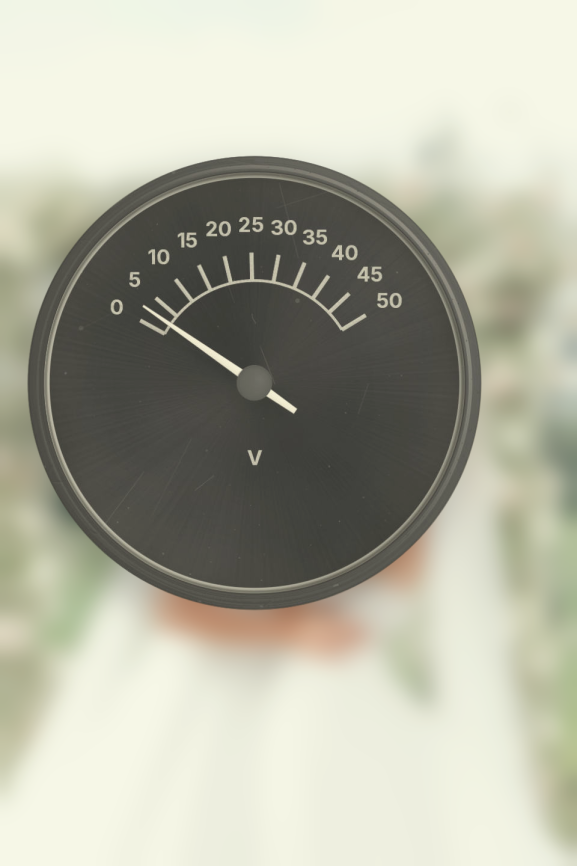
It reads value=2.5 unit=V
